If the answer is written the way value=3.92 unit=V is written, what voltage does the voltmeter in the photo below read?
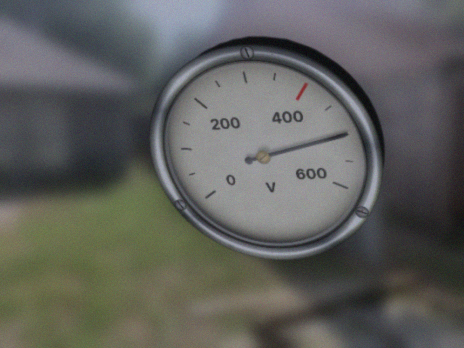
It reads value=500 unit=V
